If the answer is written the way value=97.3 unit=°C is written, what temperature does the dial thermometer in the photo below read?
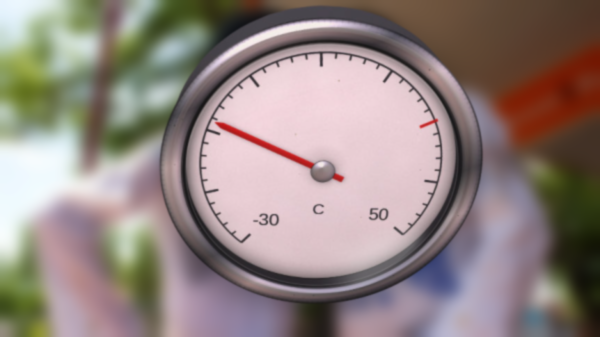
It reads value=-8 unit=°C
